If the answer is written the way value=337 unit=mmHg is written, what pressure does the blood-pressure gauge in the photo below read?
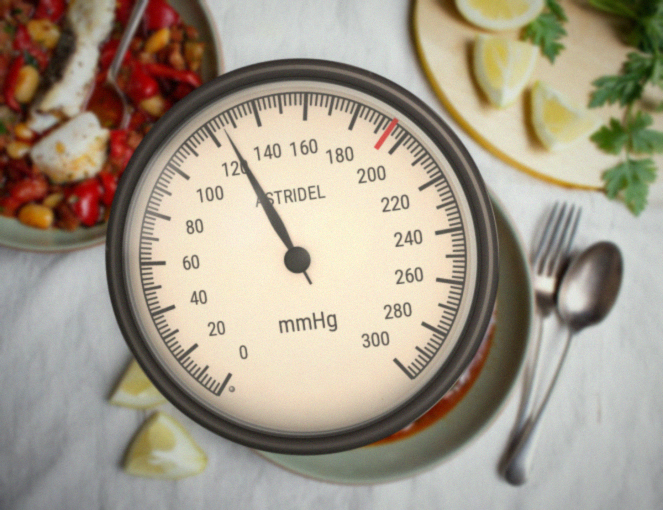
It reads value=126 unit=mmHg
